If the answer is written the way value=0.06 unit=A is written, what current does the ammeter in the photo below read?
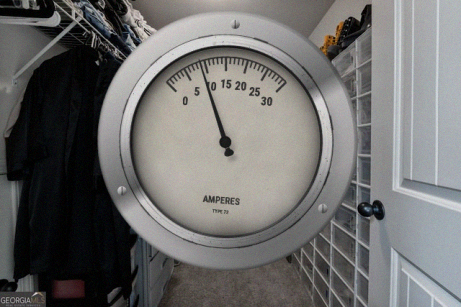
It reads value=9 unit=A
